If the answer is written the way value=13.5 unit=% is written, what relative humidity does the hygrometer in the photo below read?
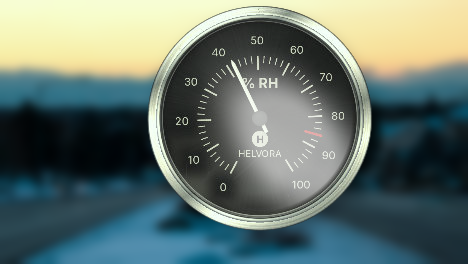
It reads value=42 unit=%
